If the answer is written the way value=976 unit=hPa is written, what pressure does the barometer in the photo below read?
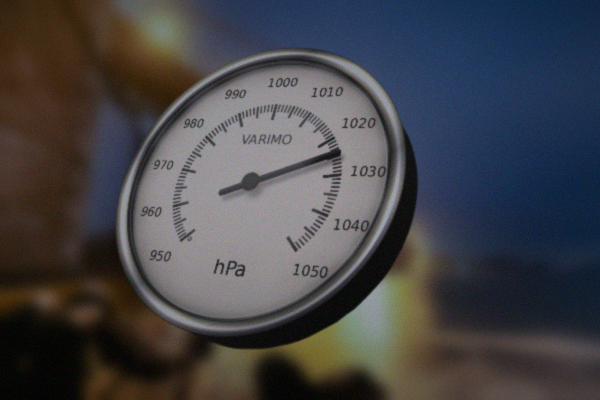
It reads value=1025 unit=hPa
